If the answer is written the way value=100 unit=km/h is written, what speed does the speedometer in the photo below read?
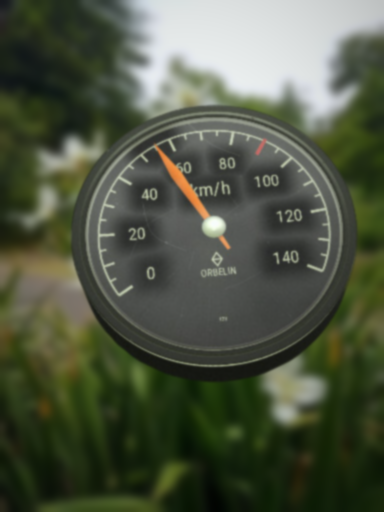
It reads value=55 unit=km/h
